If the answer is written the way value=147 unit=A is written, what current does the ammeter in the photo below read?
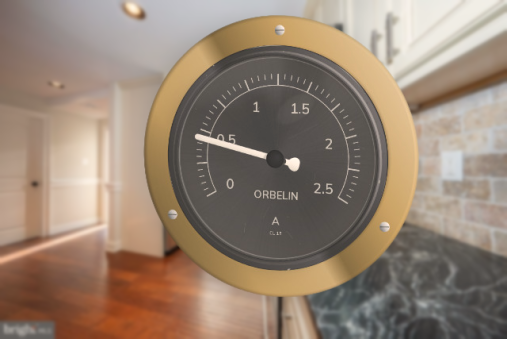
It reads value=0.45 unit=A
